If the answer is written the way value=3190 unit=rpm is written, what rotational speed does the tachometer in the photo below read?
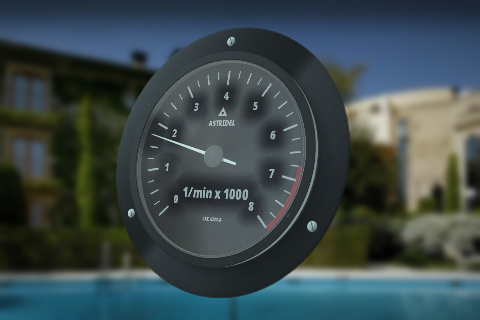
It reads value=1750 unit=rpm
